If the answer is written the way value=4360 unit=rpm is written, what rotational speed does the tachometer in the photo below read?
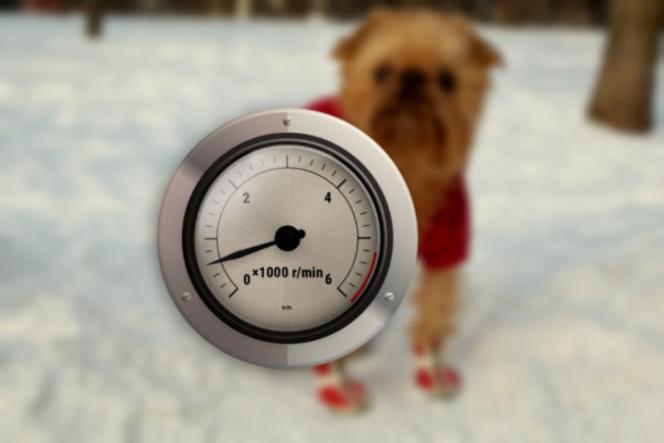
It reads value=600 unit=rpm
